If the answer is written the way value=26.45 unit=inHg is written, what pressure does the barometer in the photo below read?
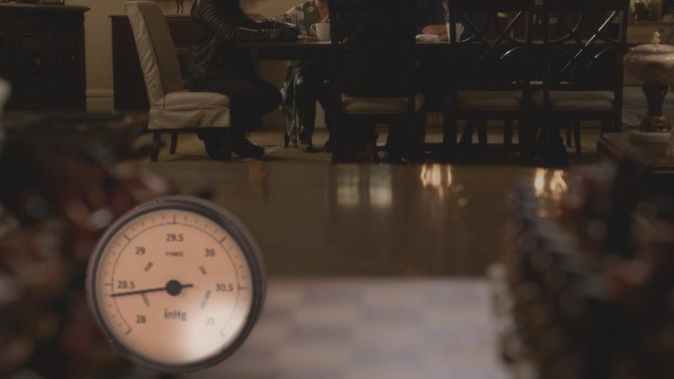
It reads value=28.4 unit=inHg
